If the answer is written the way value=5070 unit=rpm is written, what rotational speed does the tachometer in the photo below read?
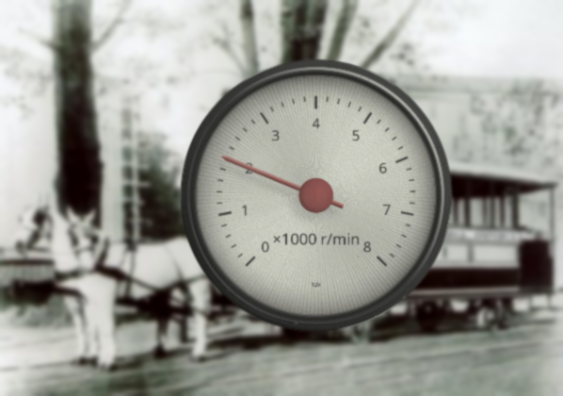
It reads value=2000 unit=rpm
